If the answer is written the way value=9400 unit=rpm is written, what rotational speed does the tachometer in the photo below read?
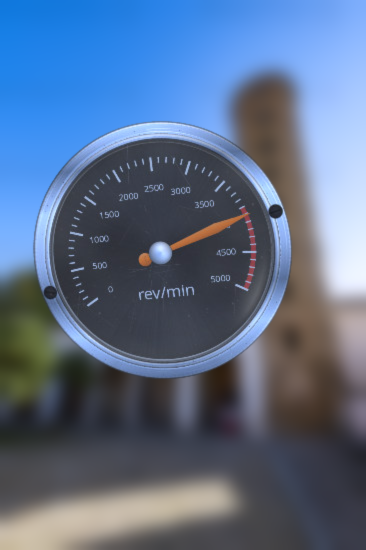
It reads value=4000 unit=rpm
